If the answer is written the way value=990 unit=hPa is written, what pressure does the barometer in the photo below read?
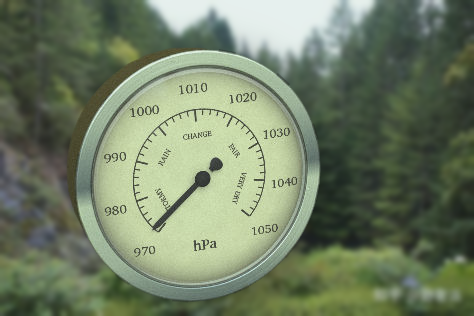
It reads value=972 unit=hPa
